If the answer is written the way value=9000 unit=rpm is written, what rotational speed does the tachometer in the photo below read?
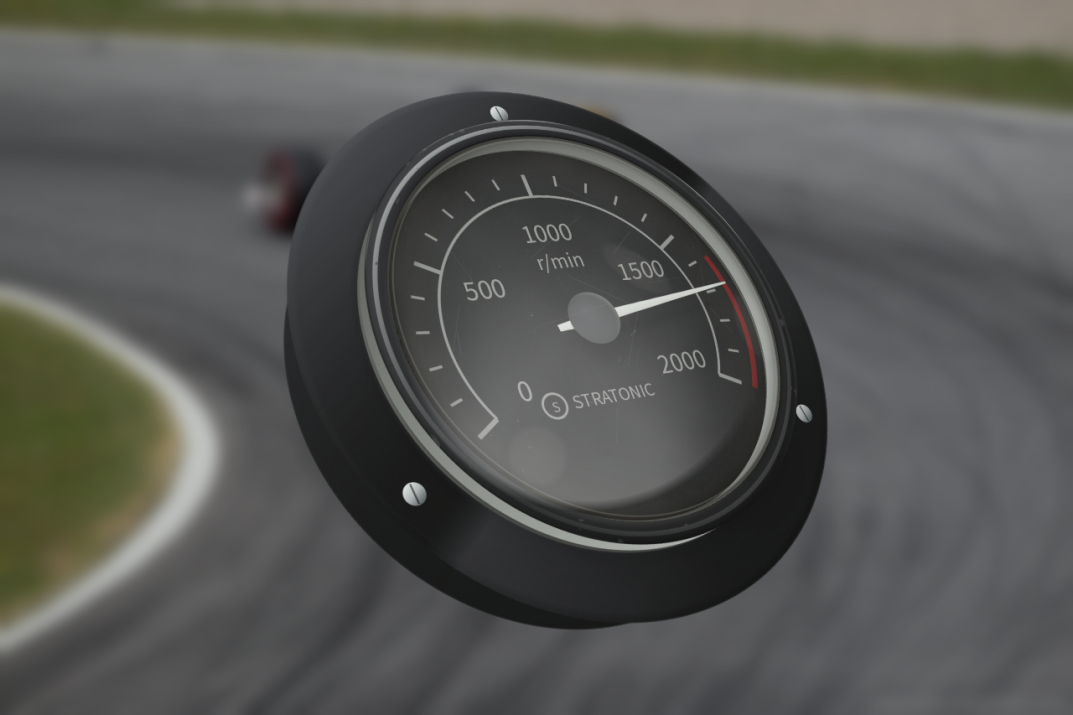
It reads value=1700 unit=rpm
